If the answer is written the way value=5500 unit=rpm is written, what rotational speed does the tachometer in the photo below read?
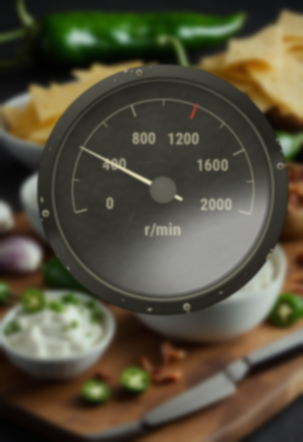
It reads value=400 unit=rpm
